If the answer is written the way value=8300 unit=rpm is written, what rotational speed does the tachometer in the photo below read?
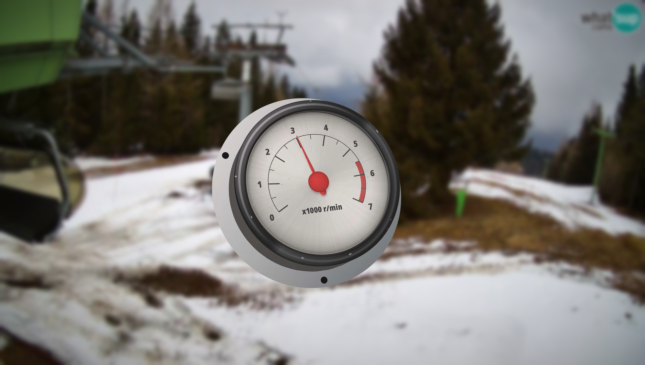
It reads value=3000 unit=rpm
